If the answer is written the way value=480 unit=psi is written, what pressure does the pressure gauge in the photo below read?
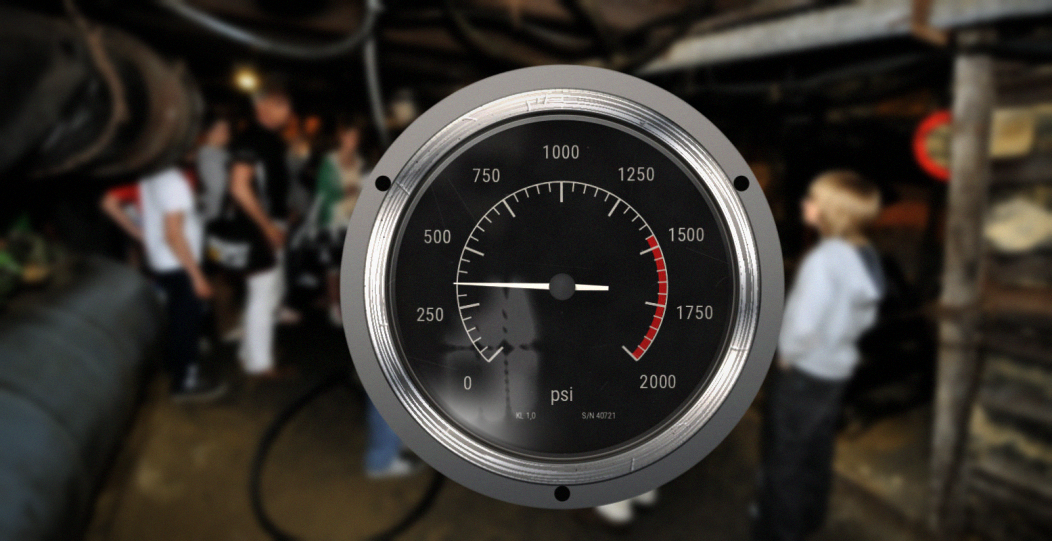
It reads value=350 unit=psi
